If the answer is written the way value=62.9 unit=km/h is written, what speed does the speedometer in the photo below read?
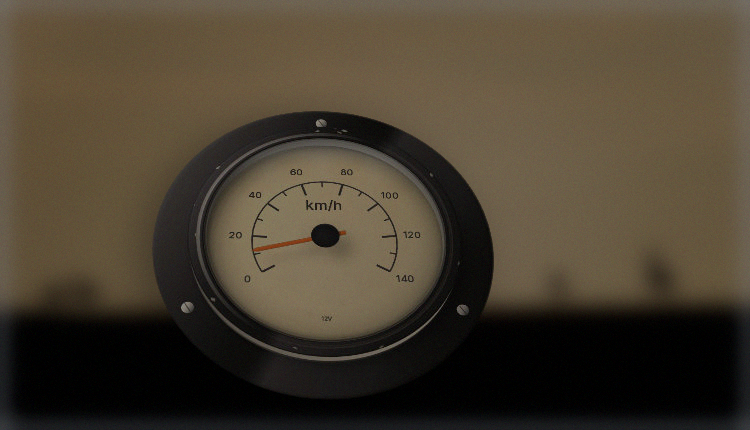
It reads value=10 unit=km/h
